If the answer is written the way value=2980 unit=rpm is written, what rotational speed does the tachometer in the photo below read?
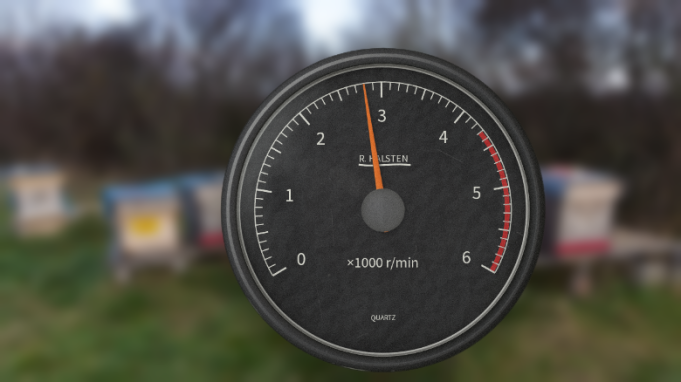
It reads value=2800 unit=rpm
